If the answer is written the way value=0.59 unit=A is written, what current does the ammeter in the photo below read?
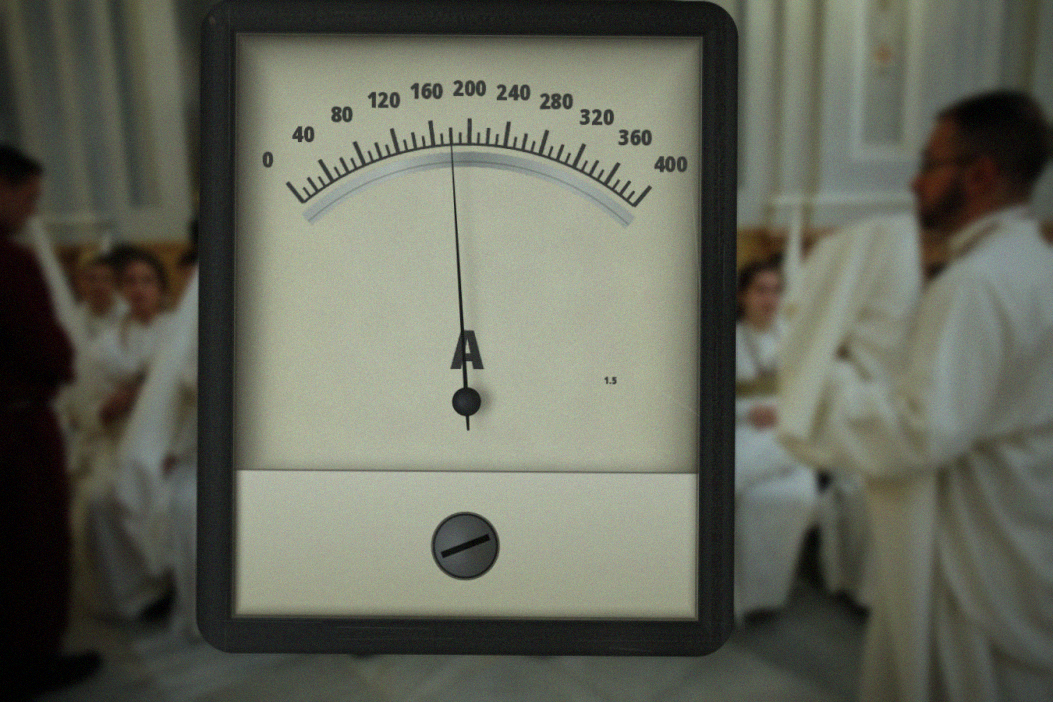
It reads value=180 unit=A
